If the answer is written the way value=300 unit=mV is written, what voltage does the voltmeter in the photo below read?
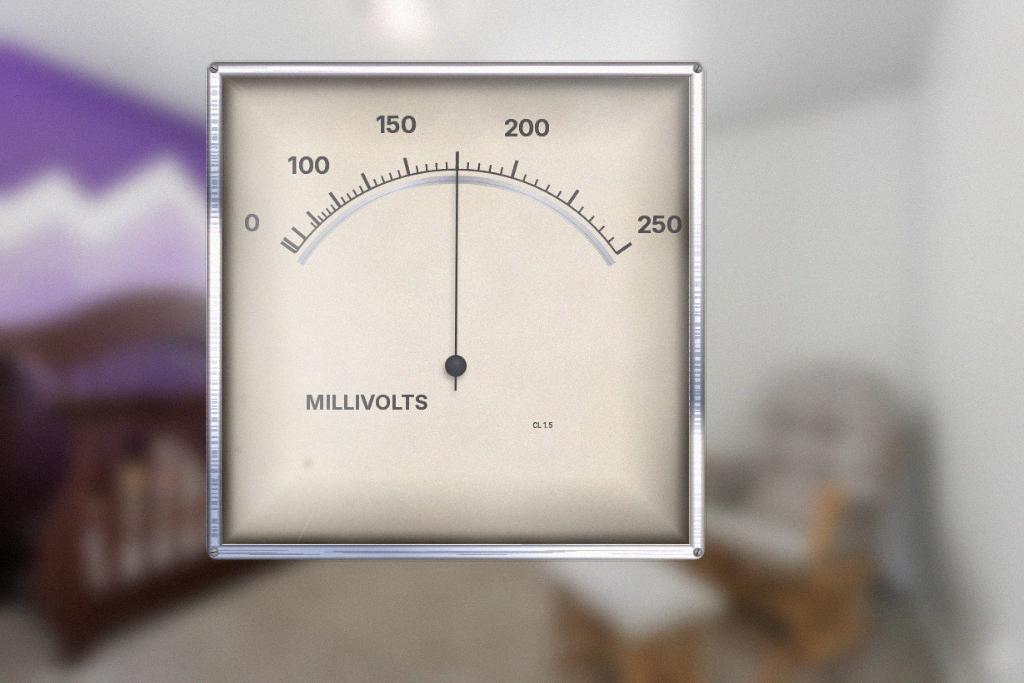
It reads value=175 unit=mV
